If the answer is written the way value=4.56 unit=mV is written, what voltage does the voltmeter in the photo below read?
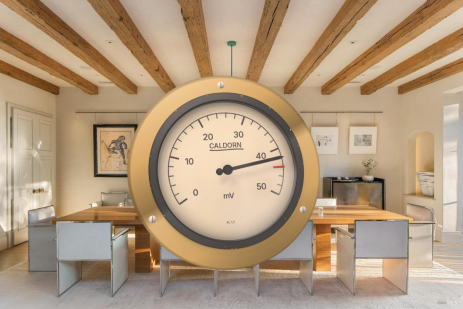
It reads value=42 unit=mV
